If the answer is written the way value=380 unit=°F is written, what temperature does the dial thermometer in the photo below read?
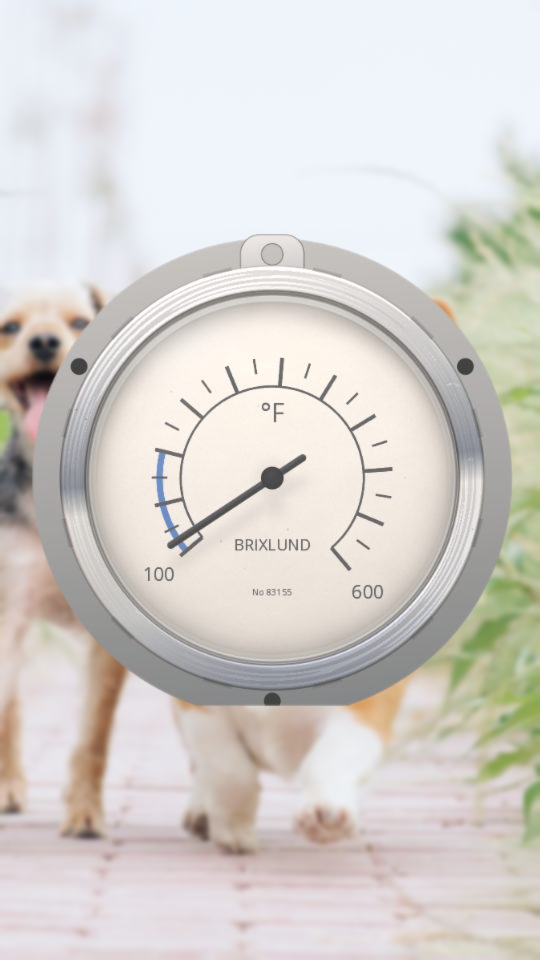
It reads value=112.5 unit=°F
